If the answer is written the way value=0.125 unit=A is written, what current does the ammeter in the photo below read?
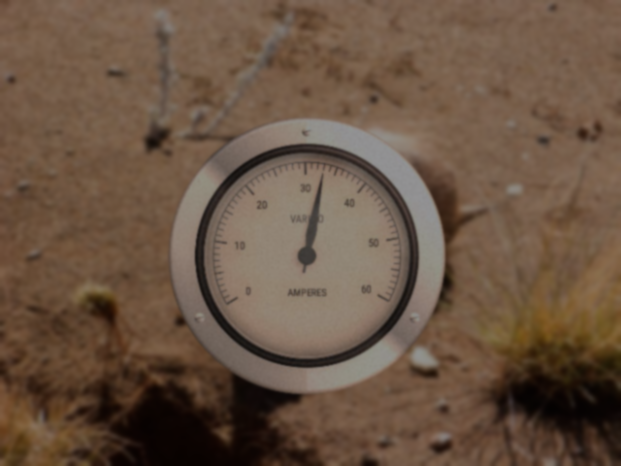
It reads value=33 unit=A
